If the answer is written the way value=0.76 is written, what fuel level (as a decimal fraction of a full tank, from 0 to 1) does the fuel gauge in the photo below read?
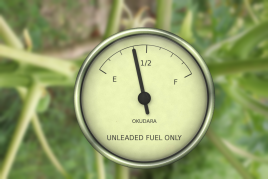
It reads value=0.375
